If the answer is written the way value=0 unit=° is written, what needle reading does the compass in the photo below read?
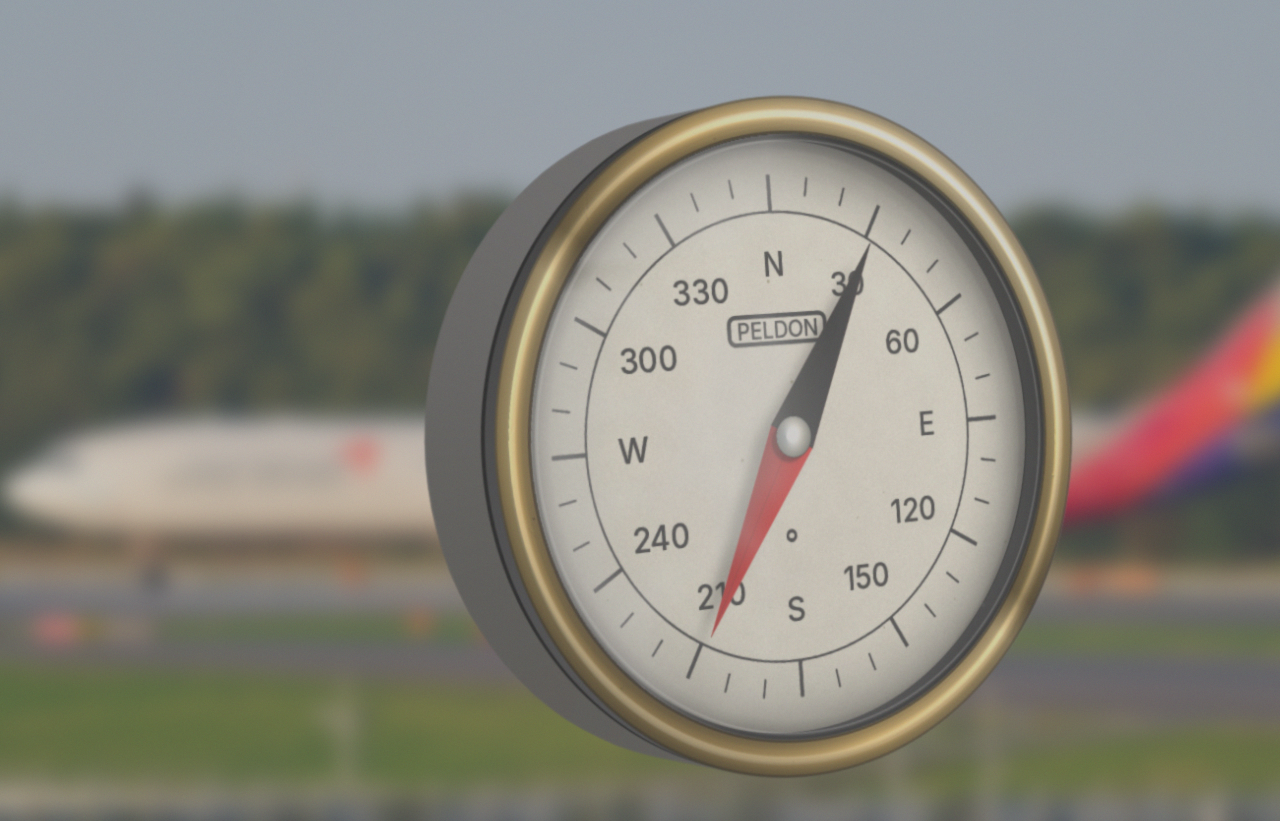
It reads value=210 unit=°
